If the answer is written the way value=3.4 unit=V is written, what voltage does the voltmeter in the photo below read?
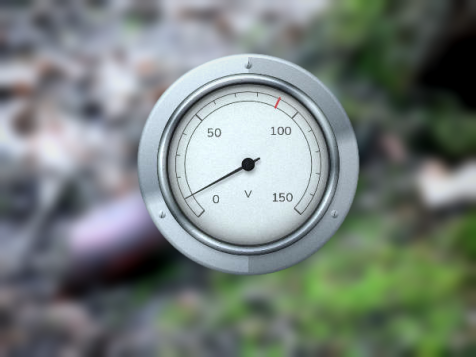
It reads value=10 unit=V
